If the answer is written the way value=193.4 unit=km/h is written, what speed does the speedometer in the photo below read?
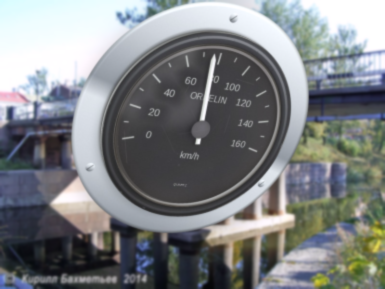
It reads value=75 unit=km/h
